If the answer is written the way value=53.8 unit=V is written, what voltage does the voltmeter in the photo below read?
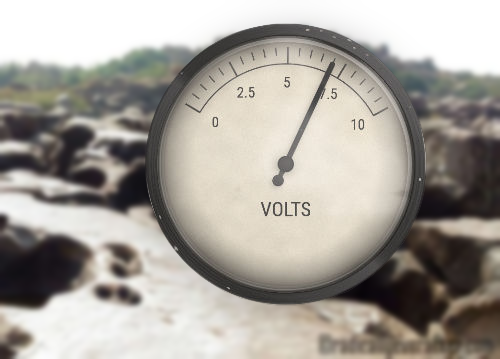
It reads value=7 unit=V
